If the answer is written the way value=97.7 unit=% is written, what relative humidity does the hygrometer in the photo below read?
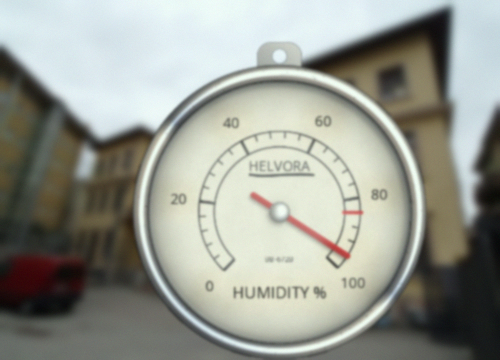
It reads value=96 unit=%
